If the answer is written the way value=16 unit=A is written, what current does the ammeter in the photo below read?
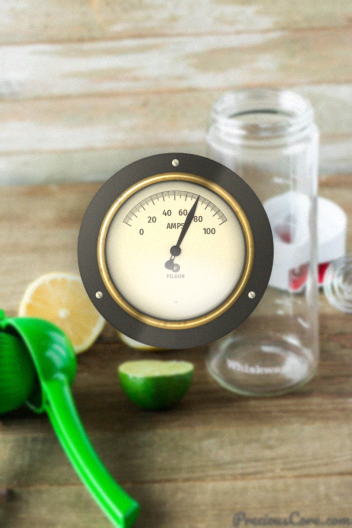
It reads value=70 unit=A
